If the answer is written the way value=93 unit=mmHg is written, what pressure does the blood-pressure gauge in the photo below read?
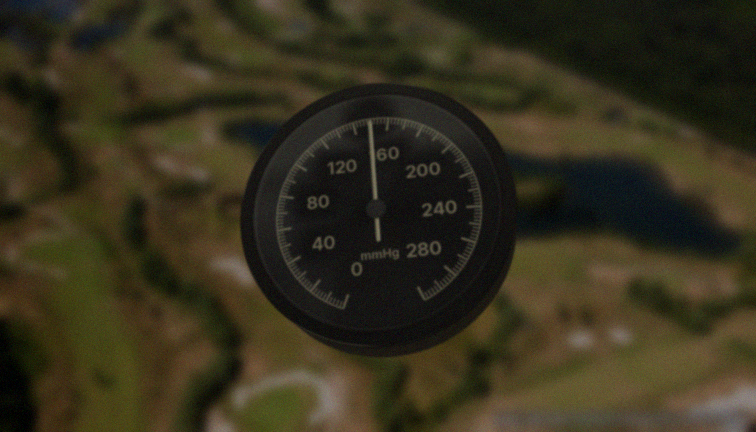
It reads value=150 unit=mmHg
